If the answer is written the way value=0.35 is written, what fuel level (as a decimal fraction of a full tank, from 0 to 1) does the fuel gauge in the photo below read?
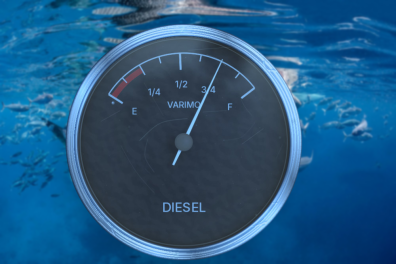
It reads value=0.75
